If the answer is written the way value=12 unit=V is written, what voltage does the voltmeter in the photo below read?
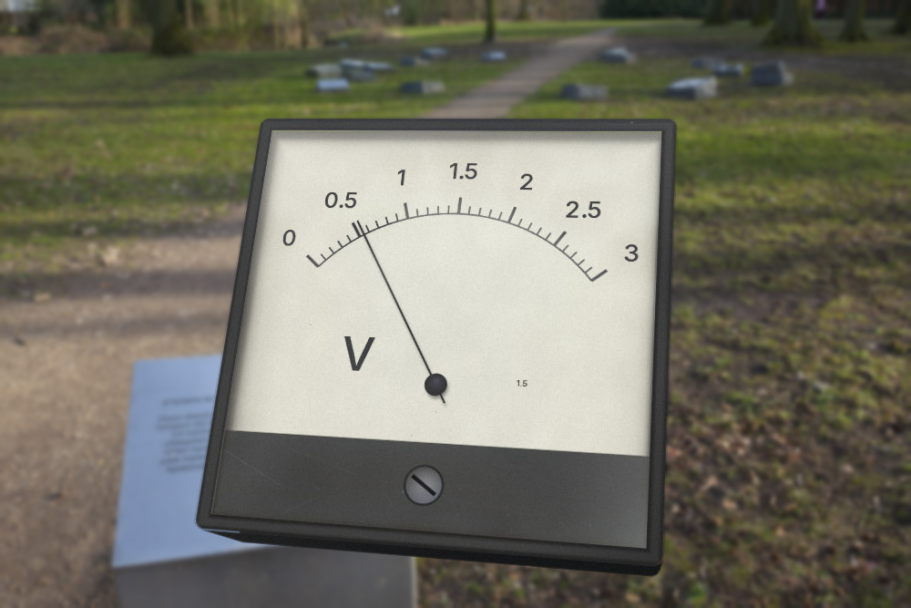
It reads value=0.55 unit=V
